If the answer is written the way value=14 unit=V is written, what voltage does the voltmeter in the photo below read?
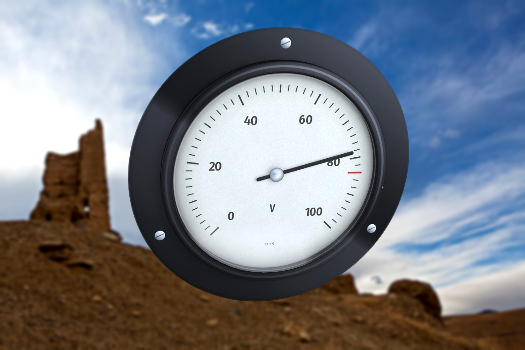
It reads value=78 unit=V
